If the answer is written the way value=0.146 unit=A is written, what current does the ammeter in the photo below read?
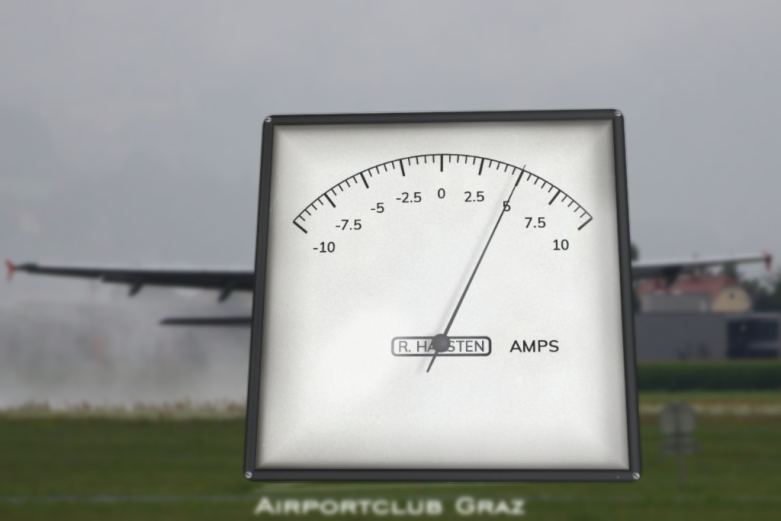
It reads value=5 unit=A
